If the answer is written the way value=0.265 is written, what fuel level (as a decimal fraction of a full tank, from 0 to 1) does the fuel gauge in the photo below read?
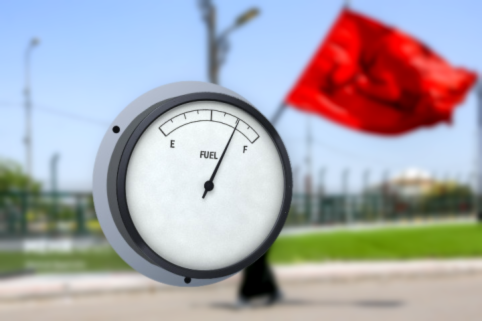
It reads value=0.75
